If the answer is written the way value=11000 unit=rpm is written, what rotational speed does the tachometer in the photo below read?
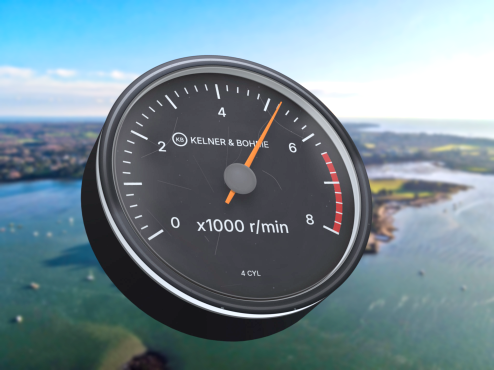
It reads value=5200 unit=rpm
